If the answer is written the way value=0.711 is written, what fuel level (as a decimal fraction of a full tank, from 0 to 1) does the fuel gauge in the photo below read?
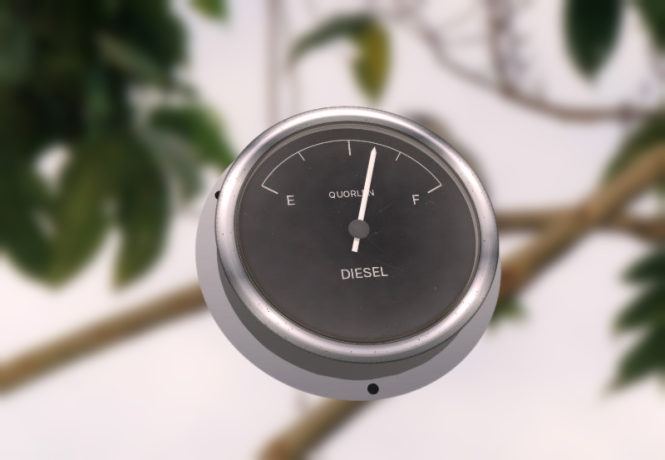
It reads value=0.625
